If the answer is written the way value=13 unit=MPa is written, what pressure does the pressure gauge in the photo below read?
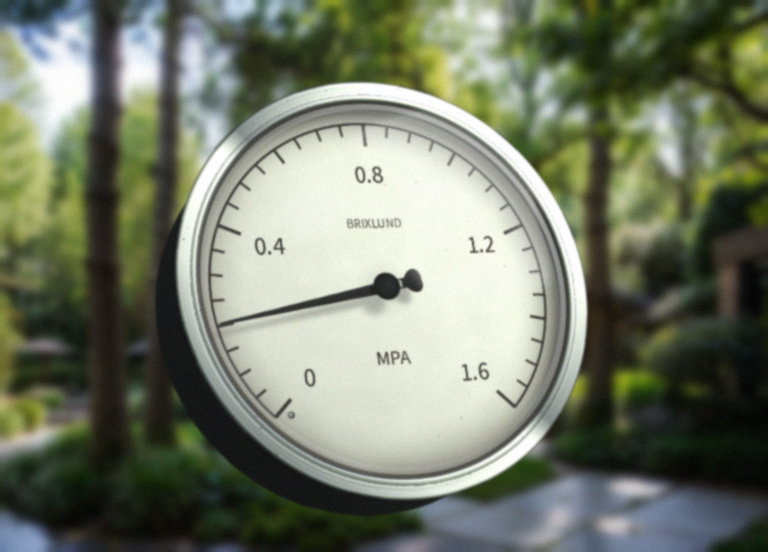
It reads value=0.2 unit=MPa
